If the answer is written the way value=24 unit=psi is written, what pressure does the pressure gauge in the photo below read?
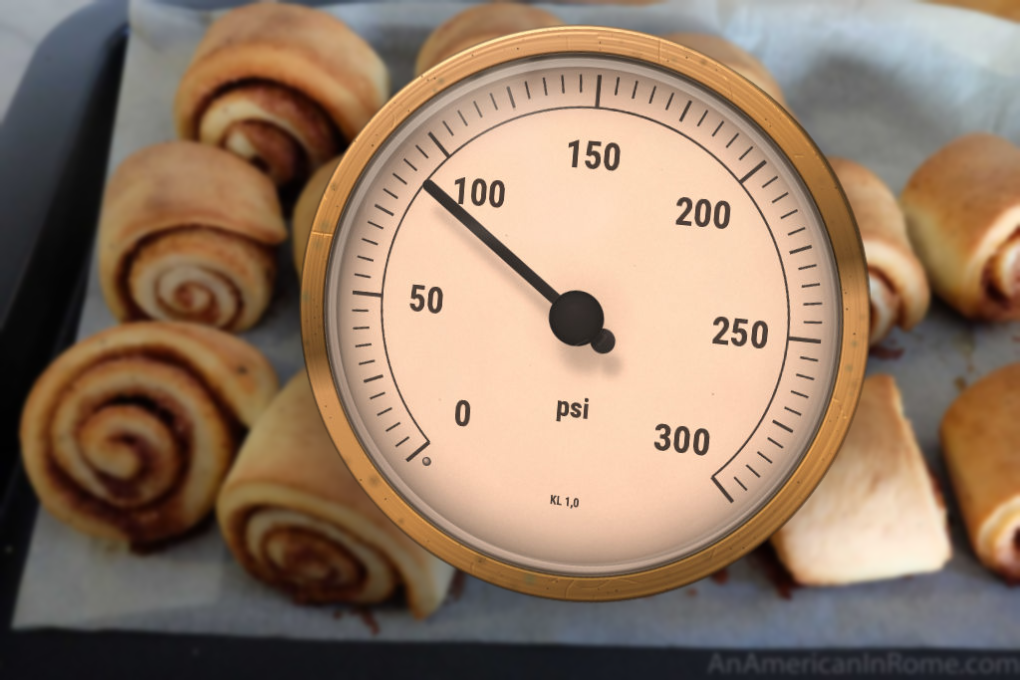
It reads value=90 unit=psi
